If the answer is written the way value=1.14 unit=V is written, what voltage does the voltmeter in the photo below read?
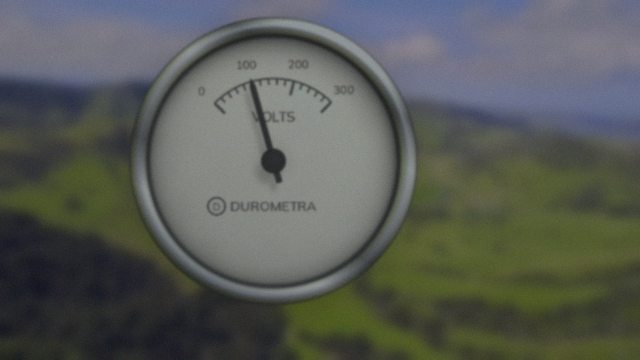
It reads value=100 unit=V
